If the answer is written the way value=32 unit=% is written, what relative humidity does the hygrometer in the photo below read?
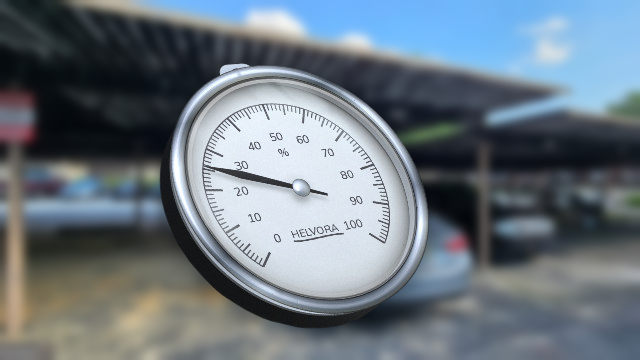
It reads value=25 unit=%
